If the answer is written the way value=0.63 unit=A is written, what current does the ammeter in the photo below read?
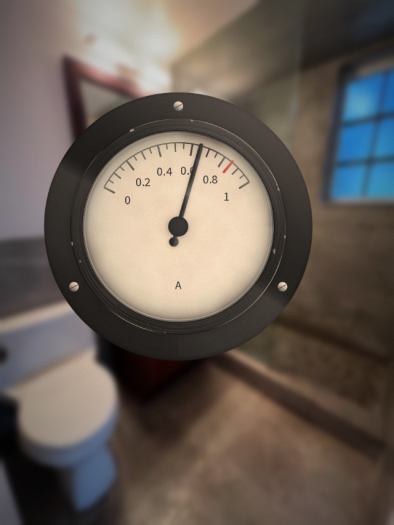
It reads value=0.65 unit=A
